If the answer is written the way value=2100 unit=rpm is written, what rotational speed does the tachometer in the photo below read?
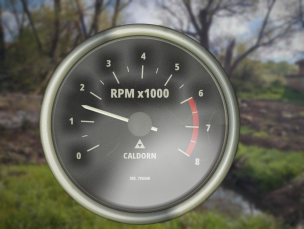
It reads value=1500 unit=rpm
